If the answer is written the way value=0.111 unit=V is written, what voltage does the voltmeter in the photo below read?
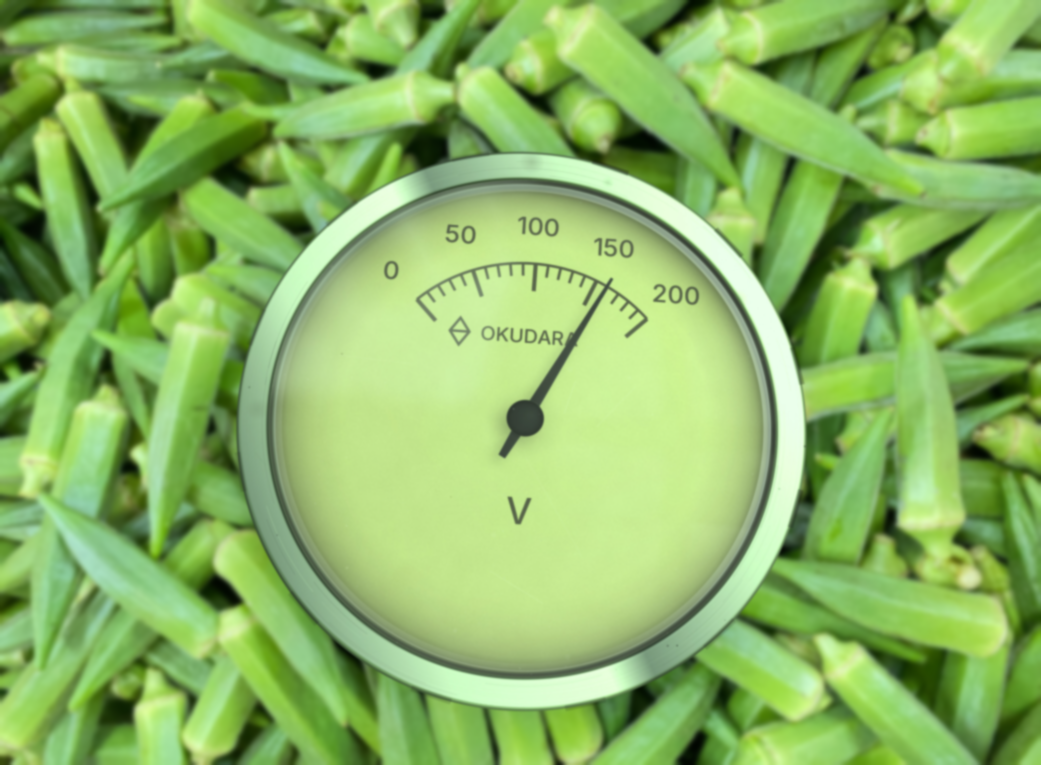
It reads value=160 unit=V
